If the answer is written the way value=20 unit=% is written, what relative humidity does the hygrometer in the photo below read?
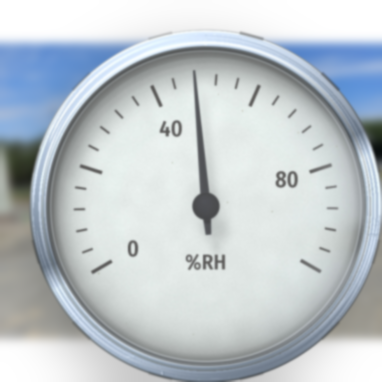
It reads value=48 unit=%
